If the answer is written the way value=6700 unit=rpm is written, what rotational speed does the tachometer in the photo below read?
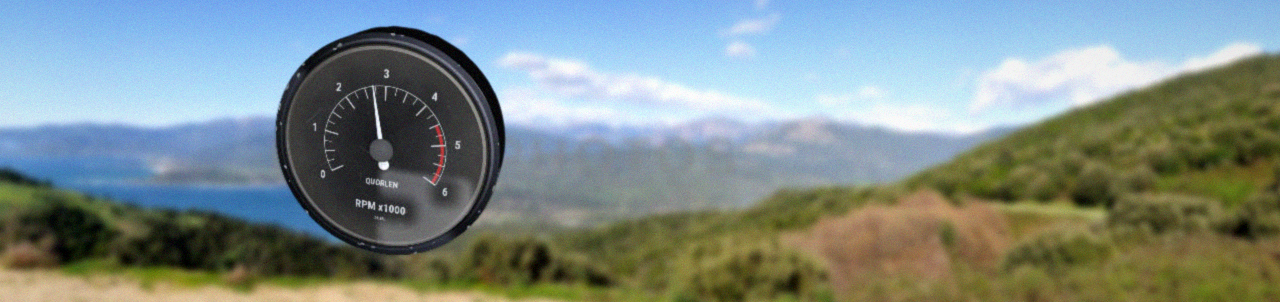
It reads value=2750 unit=rpm
